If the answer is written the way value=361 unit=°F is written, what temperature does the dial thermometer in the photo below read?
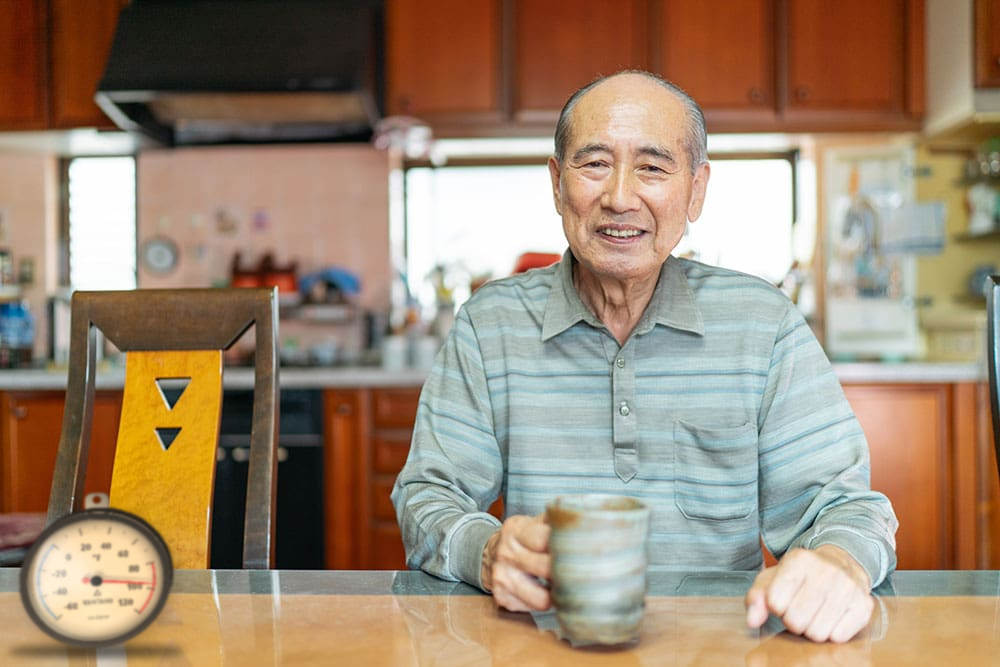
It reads value=95 unit=°F
